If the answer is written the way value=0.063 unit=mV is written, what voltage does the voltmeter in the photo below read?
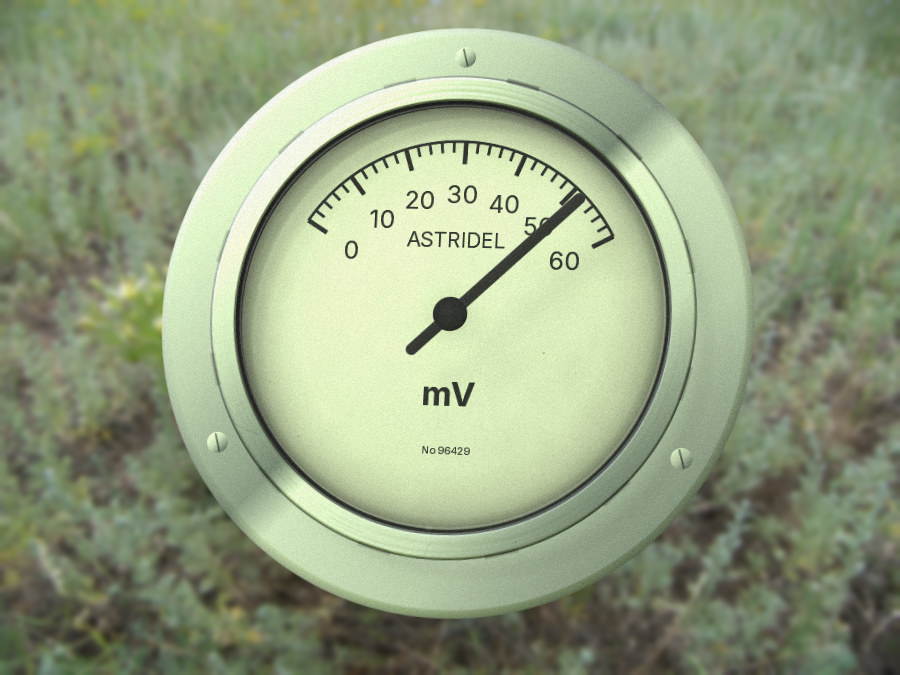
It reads value=52 unit=mV
